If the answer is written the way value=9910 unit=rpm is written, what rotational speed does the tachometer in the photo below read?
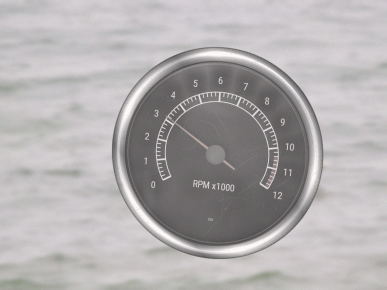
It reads value=3200 unit=rpm
